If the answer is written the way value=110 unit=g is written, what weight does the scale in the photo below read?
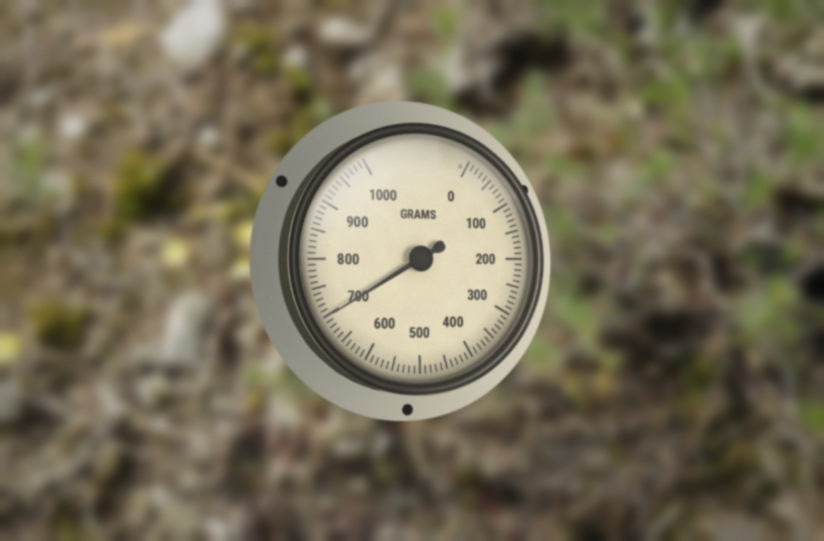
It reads value=700 unit=g
